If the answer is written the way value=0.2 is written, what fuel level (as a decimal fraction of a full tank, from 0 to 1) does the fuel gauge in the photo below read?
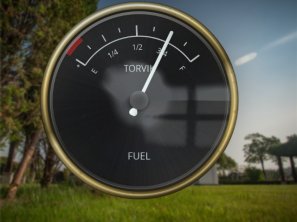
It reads value=0.75
